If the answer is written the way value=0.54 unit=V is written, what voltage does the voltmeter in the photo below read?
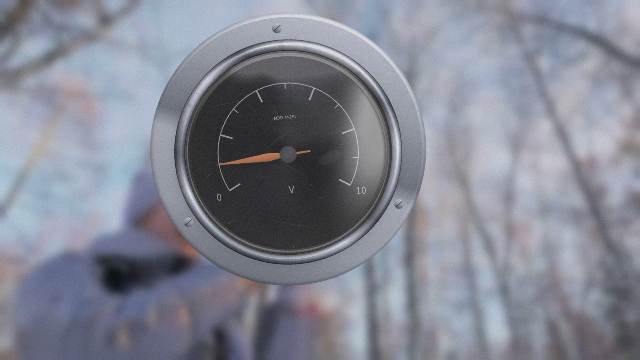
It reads value=1 unit=V
